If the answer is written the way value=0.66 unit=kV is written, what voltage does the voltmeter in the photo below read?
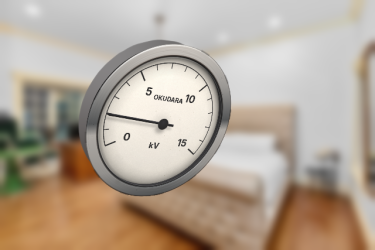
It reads value=2 unit=kV
